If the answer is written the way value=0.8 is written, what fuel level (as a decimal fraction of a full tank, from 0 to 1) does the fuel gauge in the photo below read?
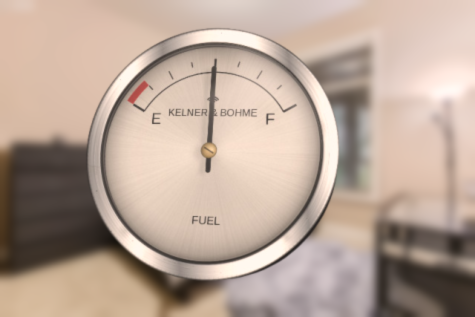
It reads value=0.5
